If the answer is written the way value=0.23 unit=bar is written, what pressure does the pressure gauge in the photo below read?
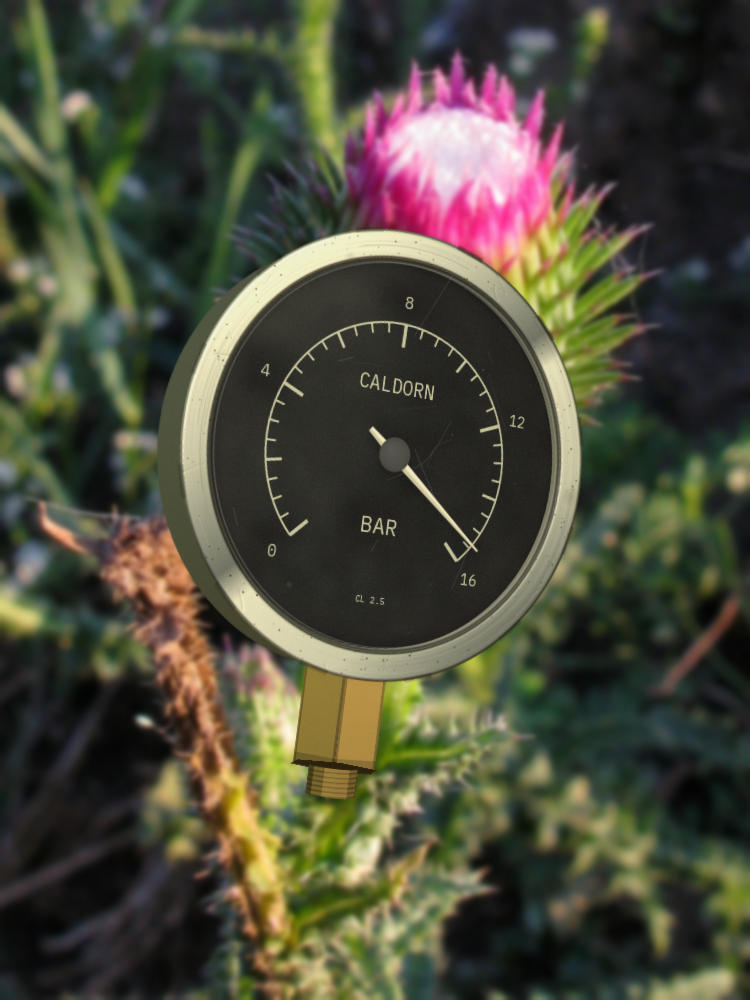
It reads value=15.5 unit=bar
